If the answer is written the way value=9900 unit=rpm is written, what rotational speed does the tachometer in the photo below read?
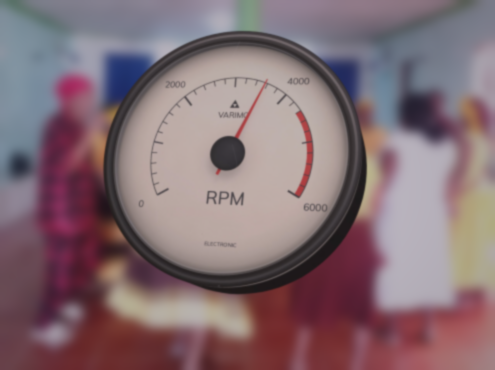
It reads value=3600 unit=rpm
